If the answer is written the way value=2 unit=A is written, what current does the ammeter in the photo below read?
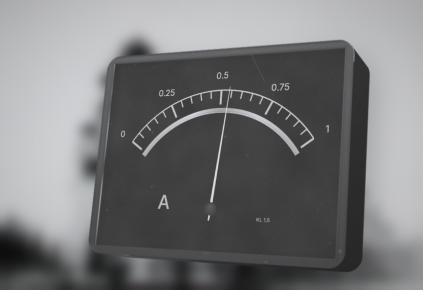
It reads value=0.55 unit=A
